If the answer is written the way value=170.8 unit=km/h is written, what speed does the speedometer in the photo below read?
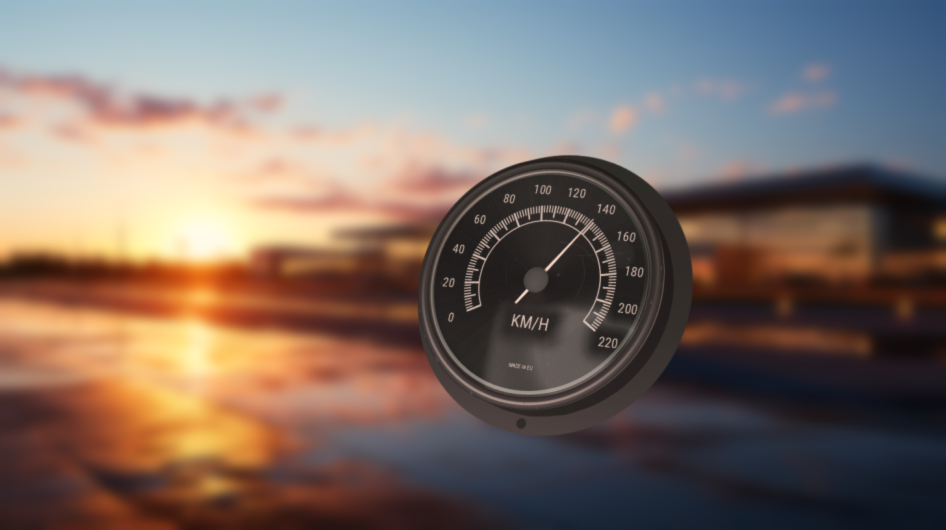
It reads value=140 unit=km/h
